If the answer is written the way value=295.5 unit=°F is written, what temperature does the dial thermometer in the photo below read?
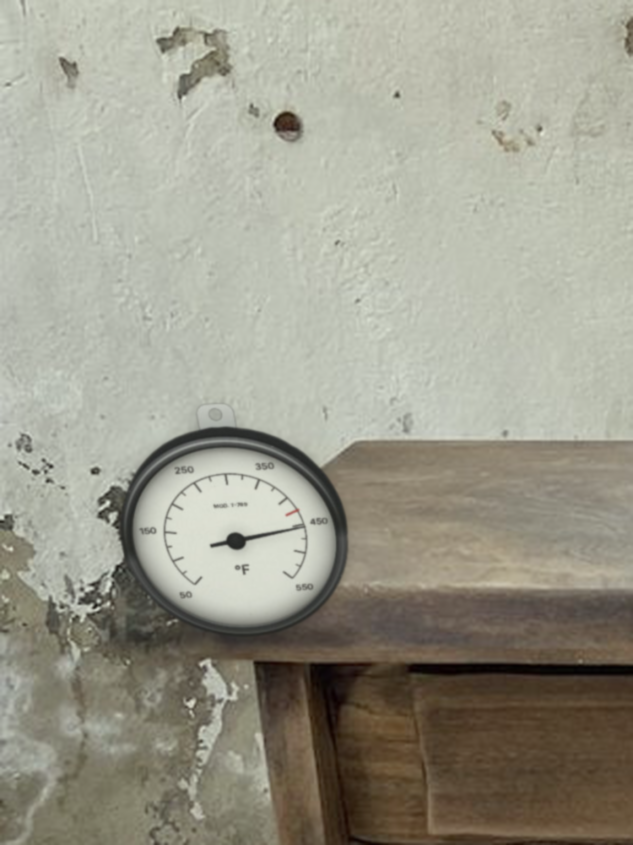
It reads value=450 unit=°F
